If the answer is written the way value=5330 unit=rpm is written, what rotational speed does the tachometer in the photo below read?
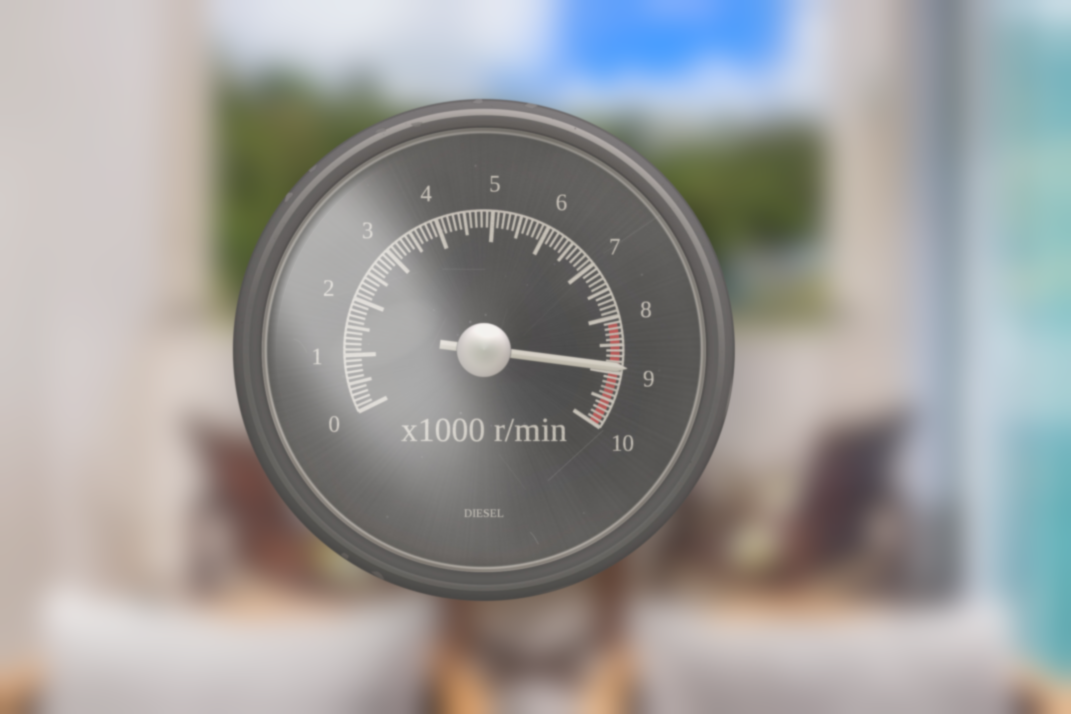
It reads value=8900 unit=rpm
